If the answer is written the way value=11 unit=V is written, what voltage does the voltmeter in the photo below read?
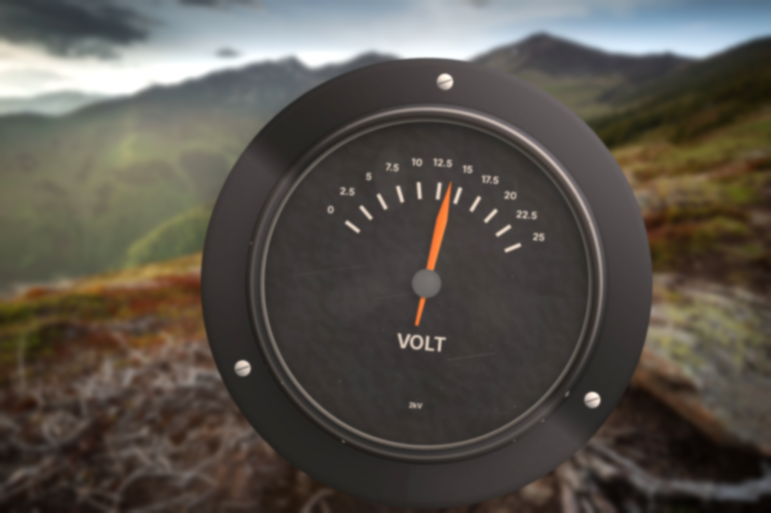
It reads value=13.75 unit=V
